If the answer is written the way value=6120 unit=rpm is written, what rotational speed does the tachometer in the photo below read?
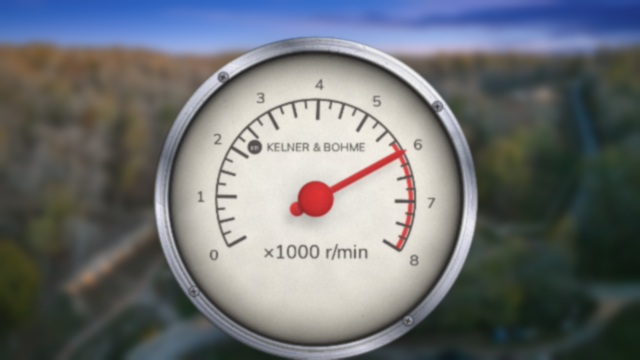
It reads value=6000 unit=rpm
